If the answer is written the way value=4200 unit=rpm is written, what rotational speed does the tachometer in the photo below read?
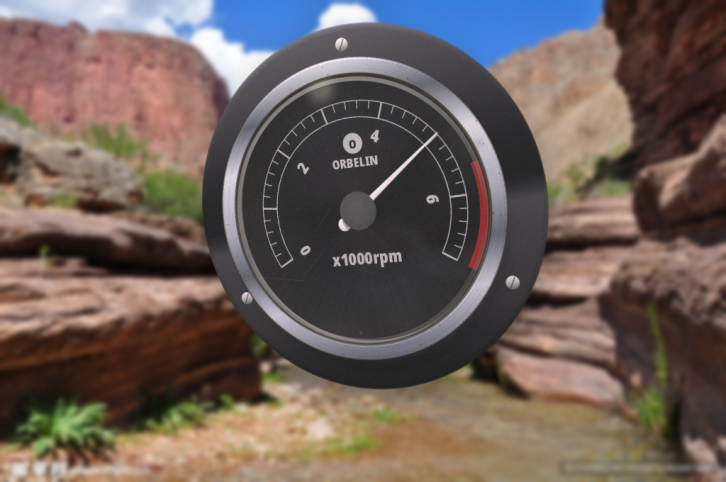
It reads value=5000 unit=rpm
